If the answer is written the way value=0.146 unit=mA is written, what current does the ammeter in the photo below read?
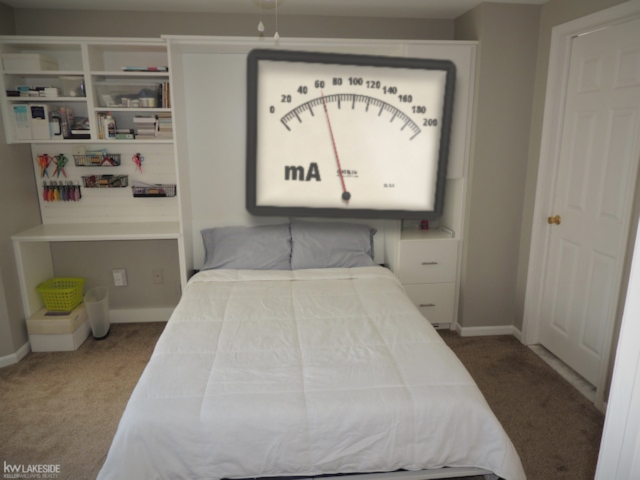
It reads value=60 unit=mA
